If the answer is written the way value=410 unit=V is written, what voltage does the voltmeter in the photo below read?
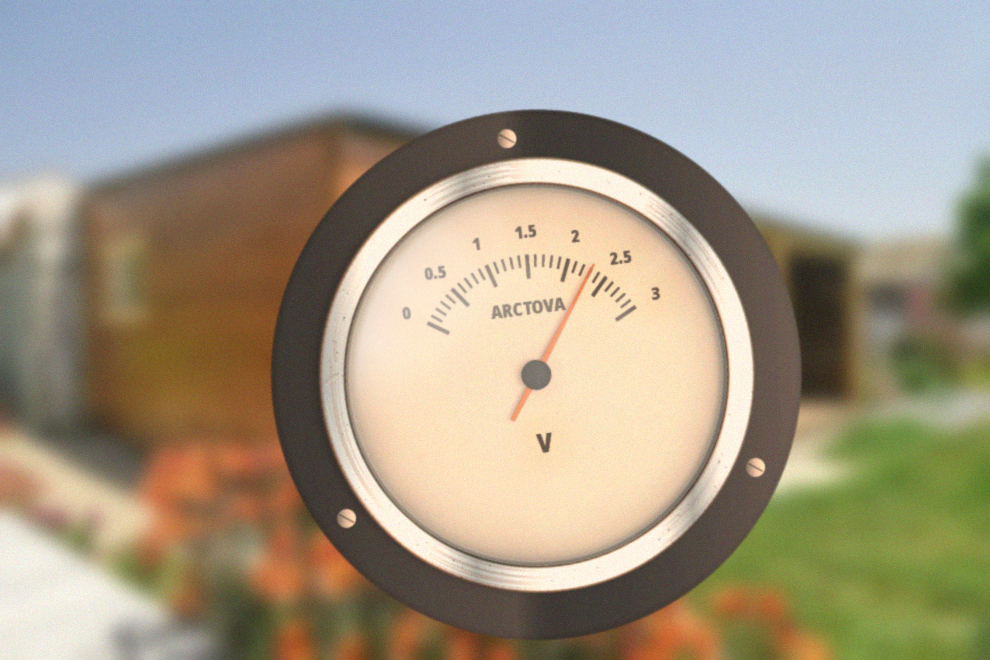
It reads value=2.3 unit=V
